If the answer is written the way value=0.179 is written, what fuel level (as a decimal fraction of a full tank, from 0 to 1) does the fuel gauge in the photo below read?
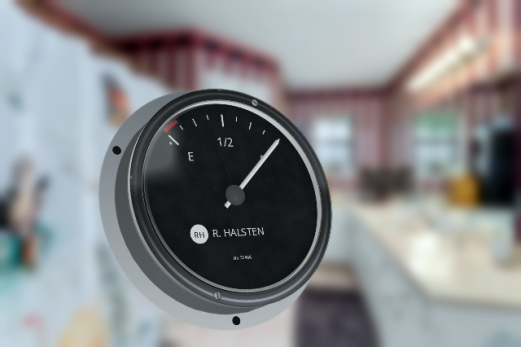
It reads value=1
